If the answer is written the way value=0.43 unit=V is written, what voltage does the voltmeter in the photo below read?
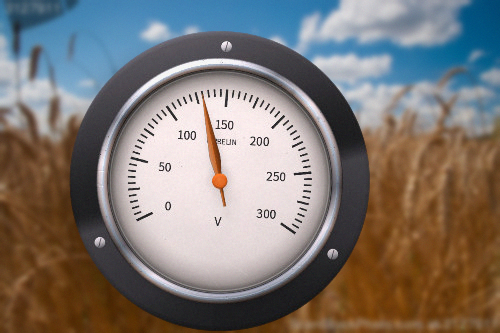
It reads value=130 unit=V
